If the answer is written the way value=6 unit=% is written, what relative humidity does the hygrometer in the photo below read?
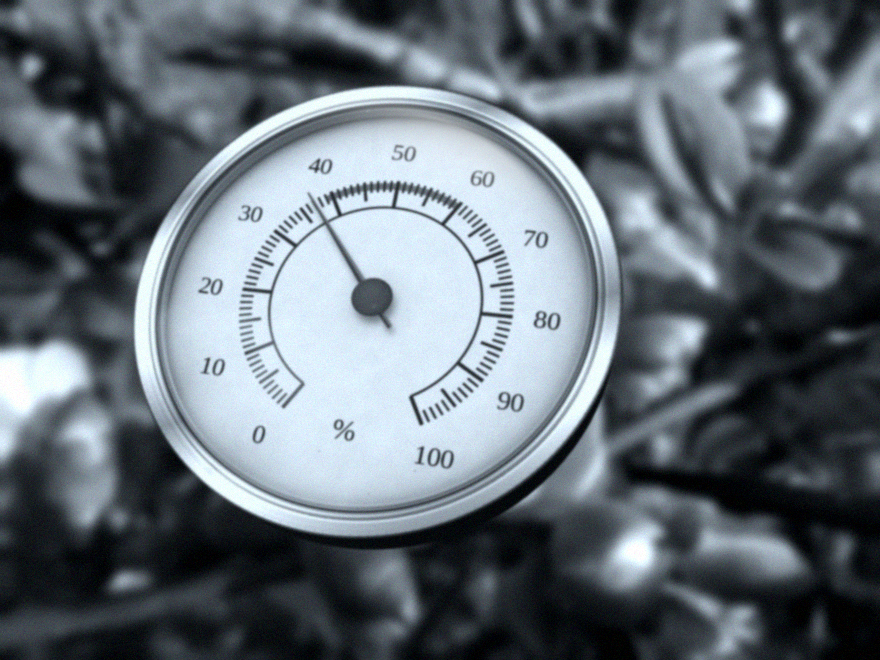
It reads value=37 unit=%
